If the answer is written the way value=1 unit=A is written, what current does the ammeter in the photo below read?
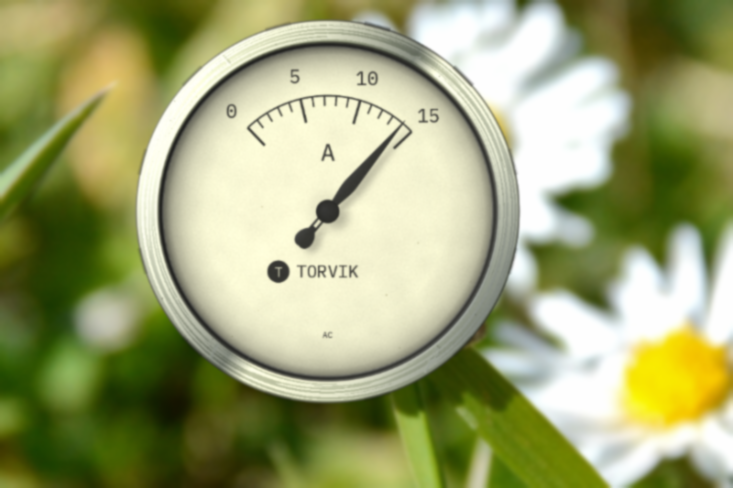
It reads value=14 unit=A
